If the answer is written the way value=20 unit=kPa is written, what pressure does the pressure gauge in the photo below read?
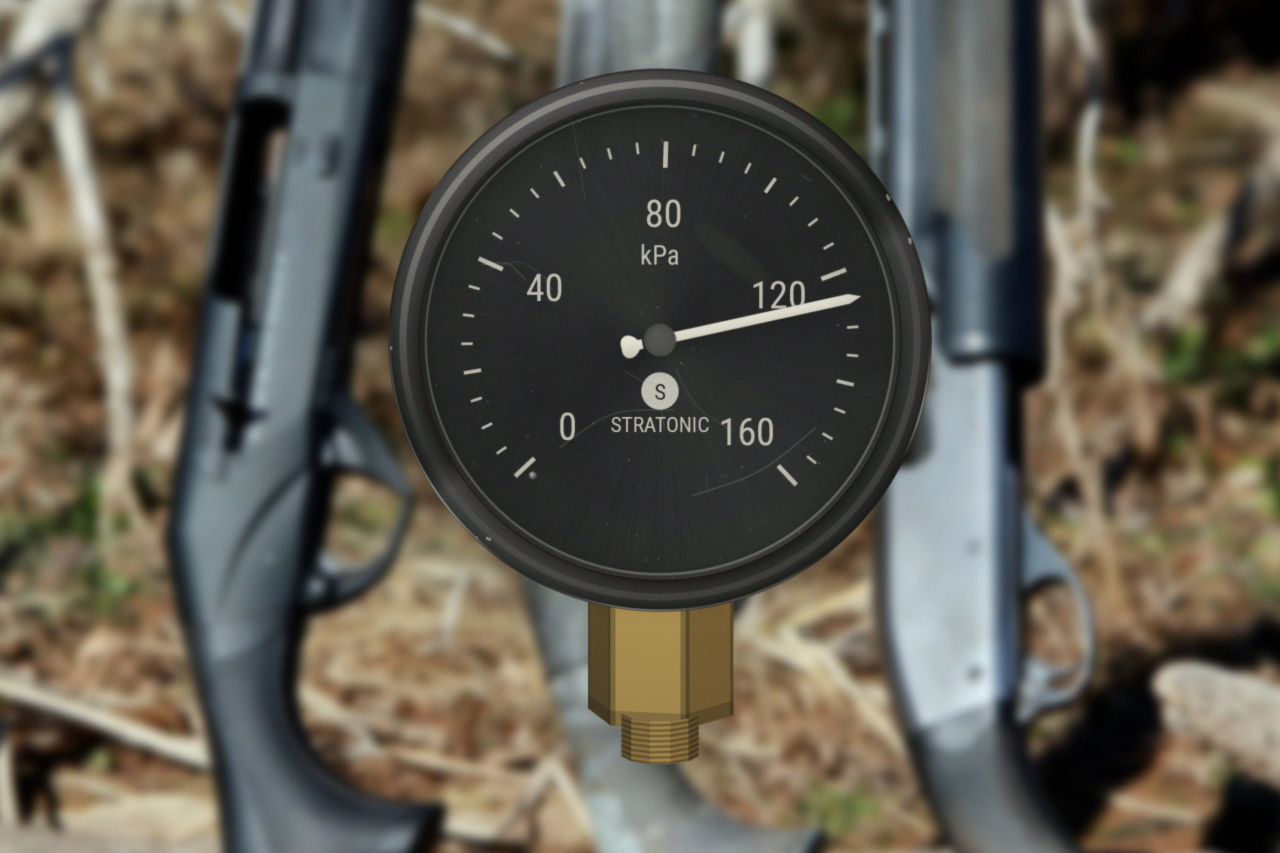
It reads value=125 unit=kPa
